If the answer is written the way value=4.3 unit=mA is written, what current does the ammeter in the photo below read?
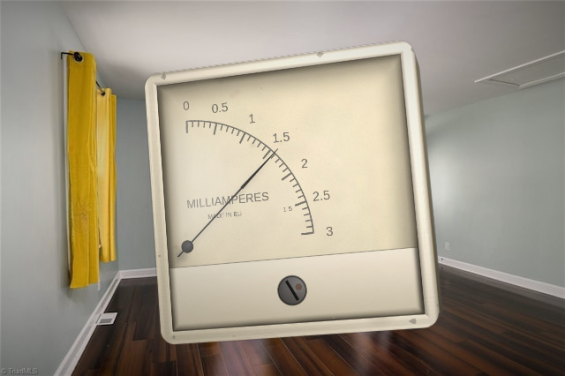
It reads value=1.6 unit=mA
